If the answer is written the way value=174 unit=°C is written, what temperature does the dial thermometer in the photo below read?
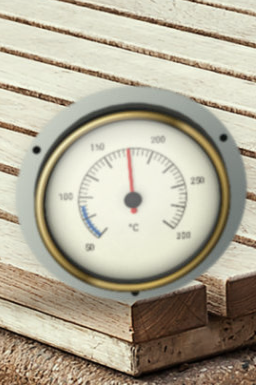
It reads value=175 unit=°C
